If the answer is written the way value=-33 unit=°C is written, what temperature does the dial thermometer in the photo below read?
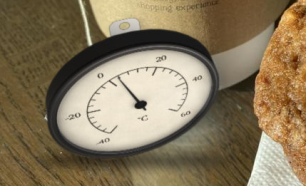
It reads value=4 unit=°C
